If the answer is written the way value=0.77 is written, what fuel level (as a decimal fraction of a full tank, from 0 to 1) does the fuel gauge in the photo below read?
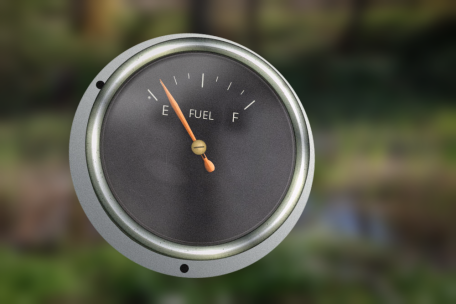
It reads value=0.125
